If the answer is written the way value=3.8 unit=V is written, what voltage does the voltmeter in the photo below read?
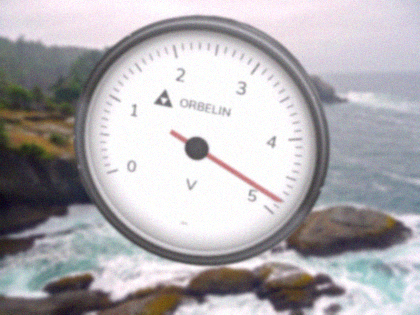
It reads value=4.8 unit=V
